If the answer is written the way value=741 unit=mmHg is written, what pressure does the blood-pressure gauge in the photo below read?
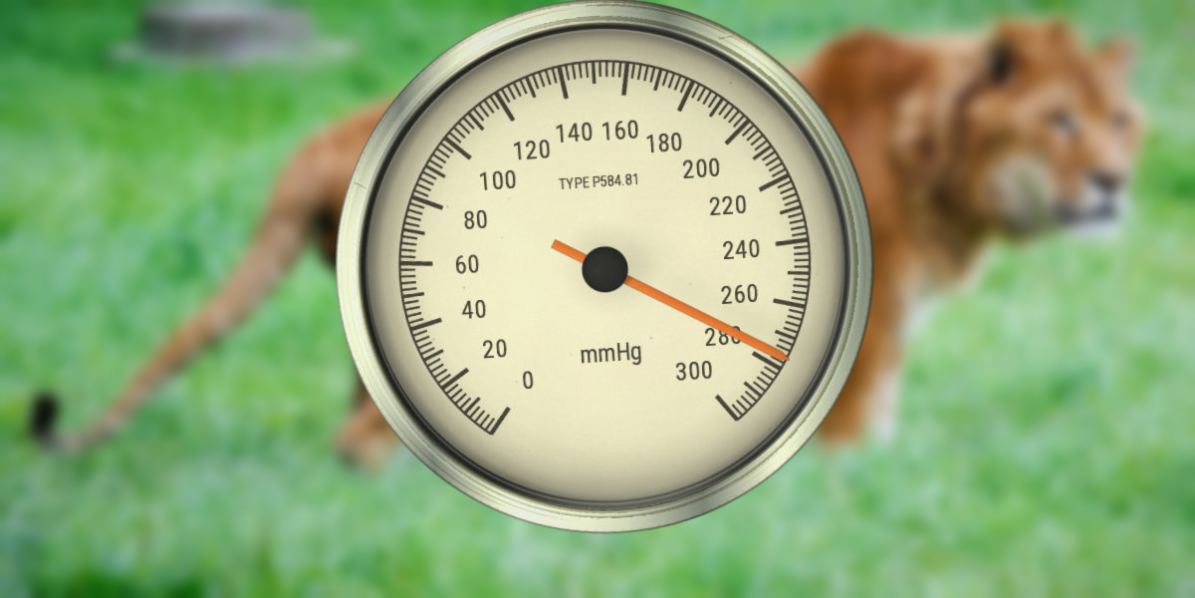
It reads value=276 unit=mmHg
